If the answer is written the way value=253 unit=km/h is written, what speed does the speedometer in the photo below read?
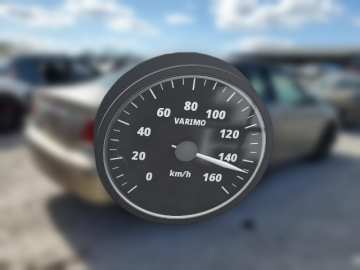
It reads value=145 unit=km/h
